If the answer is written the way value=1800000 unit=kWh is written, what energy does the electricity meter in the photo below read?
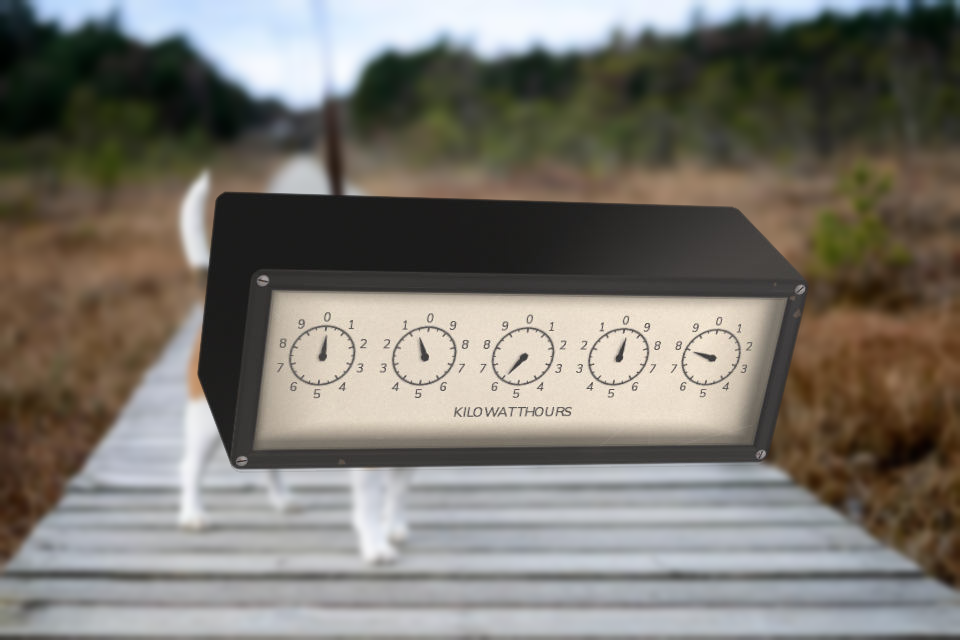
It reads value=598 unit=kWh
